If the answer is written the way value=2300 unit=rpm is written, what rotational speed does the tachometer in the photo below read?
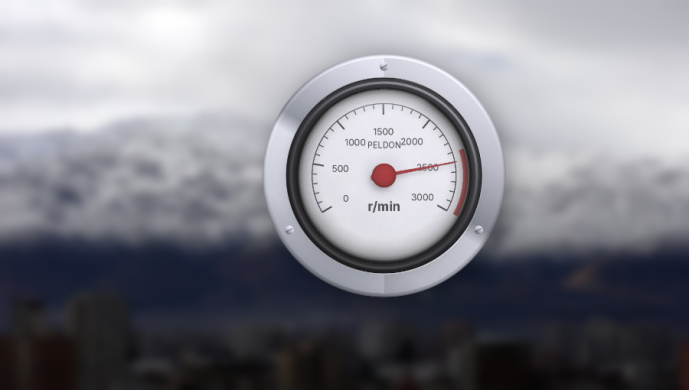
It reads value=2500 unit=rpm
